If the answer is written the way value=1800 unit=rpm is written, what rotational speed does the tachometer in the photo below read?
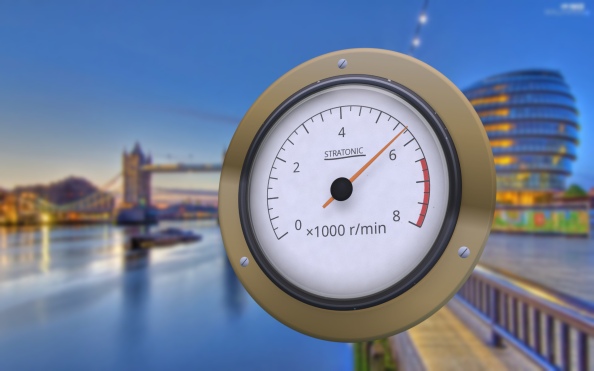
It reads value=5750 unit=rpm
